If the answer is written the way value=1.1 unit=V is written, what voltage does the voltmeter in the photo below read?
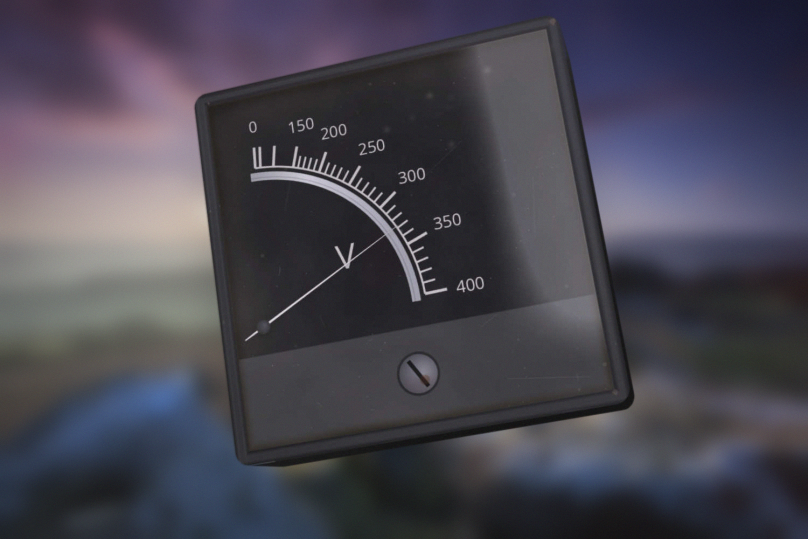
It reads value=330 unit=V
